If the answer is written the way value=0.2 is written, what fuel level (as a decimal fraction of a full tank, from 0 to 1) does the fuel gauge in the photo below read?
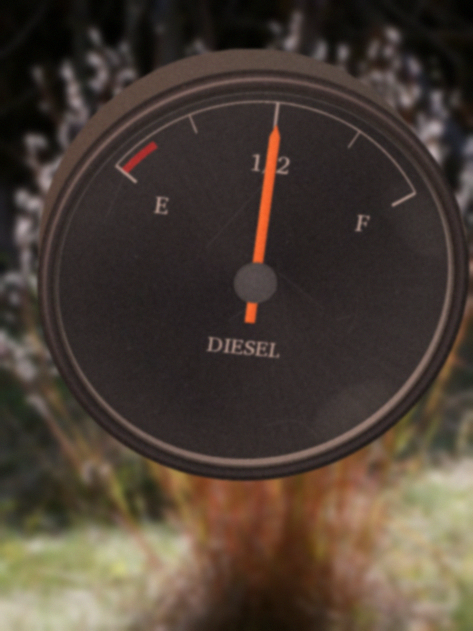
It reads value=0.5
